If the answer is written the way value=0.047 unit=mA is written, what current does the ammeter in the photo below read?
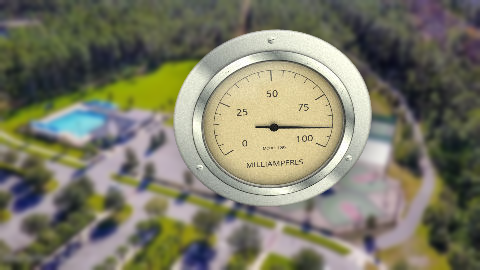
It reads value=90 unit=mA
